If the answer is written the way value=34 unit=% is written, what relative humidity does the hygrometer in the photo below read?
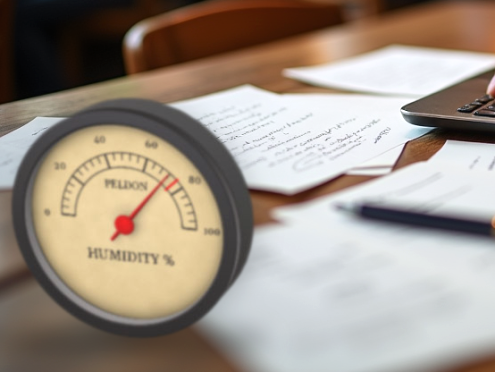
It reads value=72 unit=%
